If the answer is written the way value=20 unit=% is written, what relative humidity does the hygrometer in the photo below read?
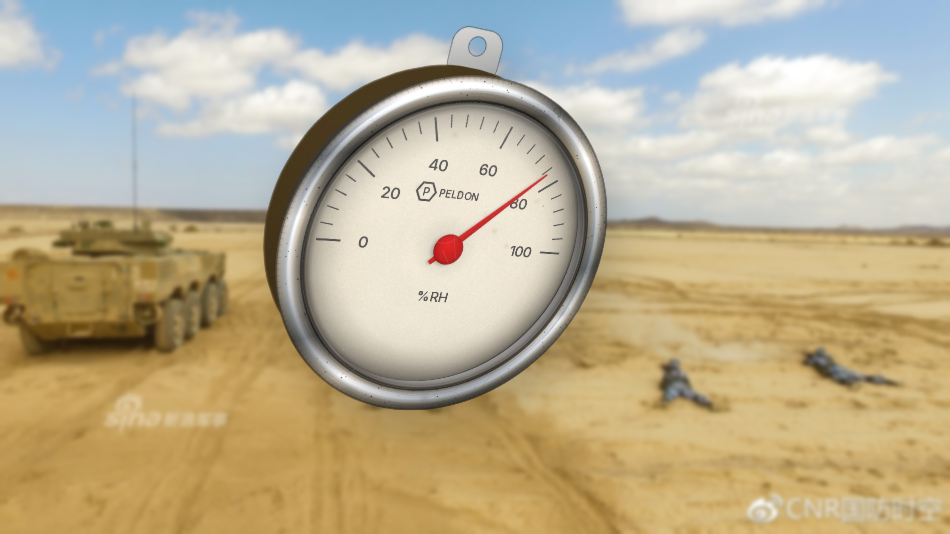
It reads value=76 unit=%
